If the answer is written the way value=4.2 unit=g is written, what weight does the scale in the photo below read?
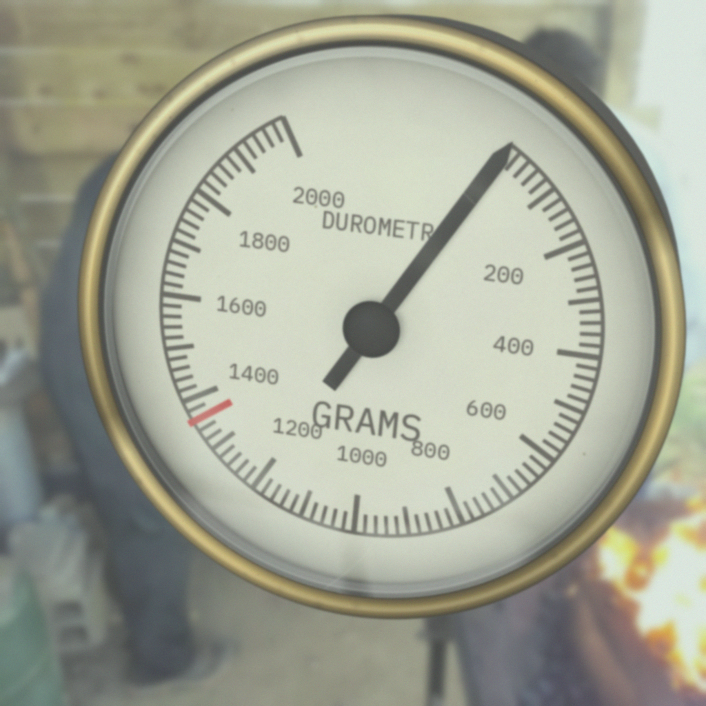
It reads value=0 unit=g
